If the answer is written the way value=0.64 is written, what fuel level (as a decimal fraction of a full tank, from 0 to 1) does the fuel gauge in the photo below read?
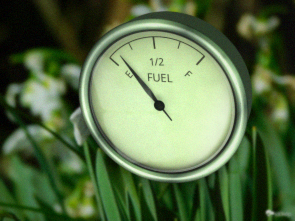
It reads value=0.125
